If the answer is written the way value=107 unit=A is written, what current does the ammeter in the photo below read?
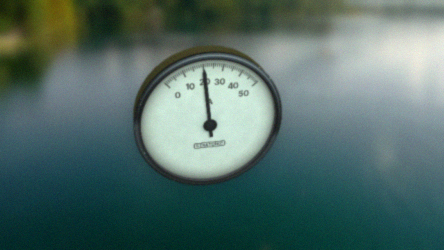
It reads value=20 unit=A
